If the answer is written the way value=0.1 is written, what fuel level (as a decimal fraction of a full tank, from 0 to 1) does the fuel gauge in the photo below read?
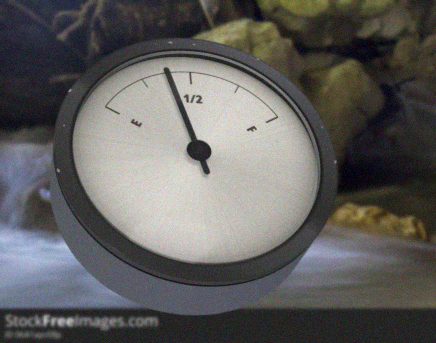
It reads value=0.375
